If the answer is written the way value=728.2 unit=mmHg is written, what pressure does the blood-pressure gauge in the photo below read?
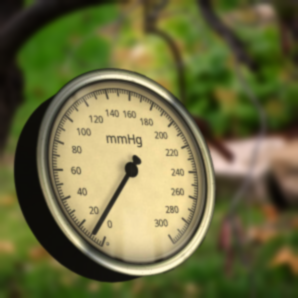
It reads value=10 unit=mmHg
